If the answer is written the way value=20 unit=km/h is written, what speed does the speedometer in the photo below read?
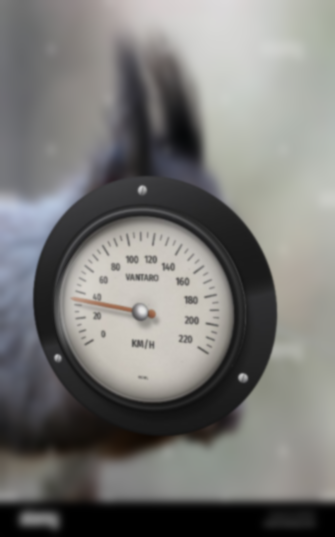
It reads value=35 unit=km/h
